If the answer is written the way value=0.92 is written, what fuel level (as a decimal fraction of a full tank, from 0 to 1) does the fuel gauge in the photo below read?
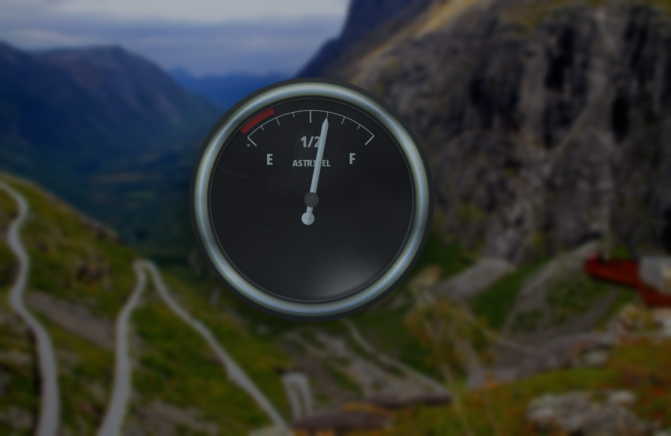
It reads value=0.625
